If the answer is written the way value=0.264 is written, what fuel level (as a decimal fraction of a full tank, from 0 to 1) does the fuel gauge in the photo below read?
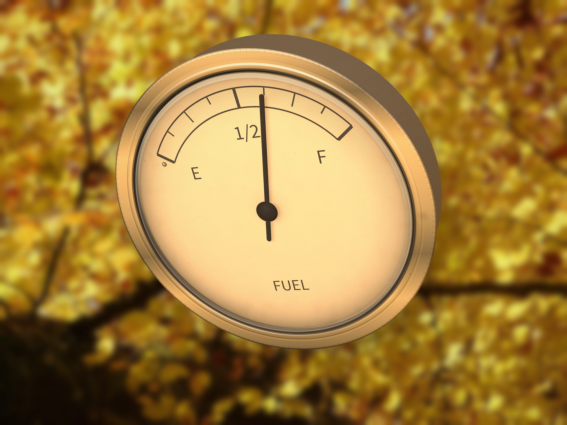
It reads value=0.625
